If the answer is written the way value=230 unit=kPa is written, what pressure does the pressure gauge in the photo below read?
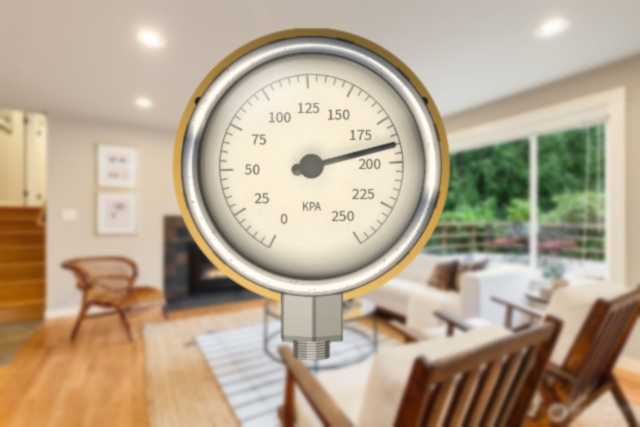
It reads value=190 unit=kPa
